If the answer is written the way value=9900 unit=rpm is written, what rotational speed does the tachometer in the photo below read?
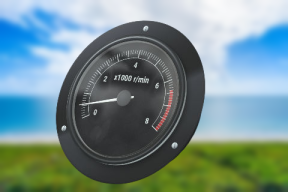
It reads value=500 unit=rpm
